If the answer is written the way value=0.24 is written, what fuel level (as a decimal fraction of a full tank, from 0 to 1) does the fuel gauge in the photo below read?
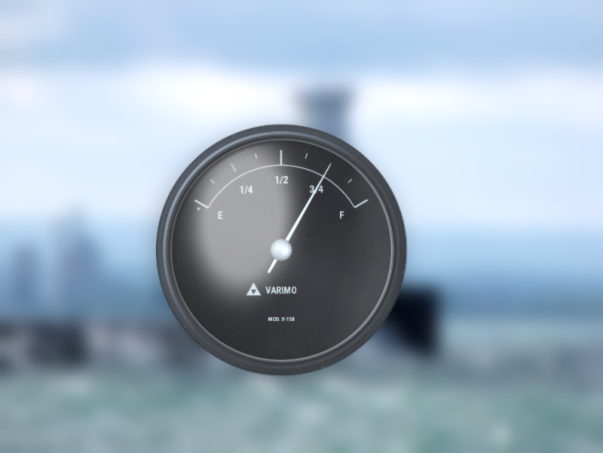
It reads value=0.75
